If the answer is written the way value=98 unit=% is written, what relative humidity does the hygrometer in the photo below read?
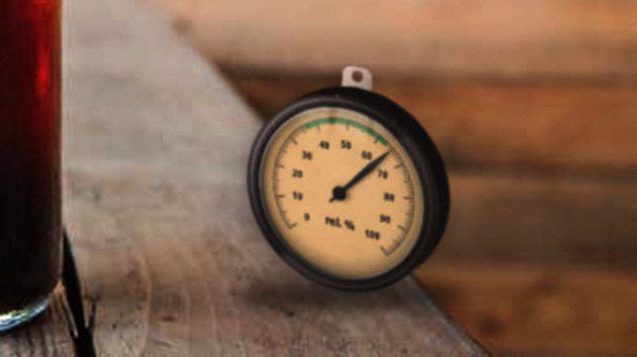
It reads value=65 unit=%
